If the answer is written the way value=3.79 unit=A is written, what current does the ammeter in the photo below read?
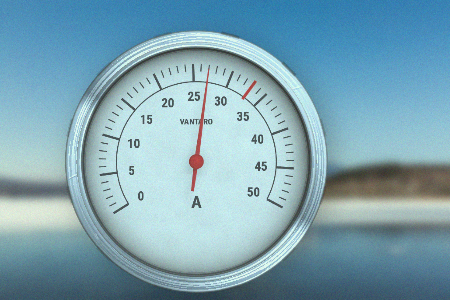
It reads value=27 unit=A
